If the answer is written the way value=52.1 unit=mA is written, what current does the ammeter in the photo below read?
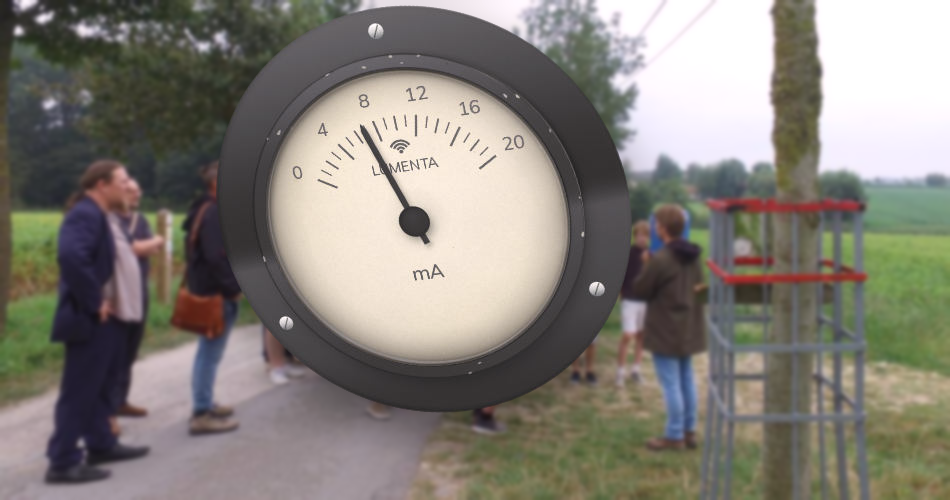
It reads value=7 unit=mA
